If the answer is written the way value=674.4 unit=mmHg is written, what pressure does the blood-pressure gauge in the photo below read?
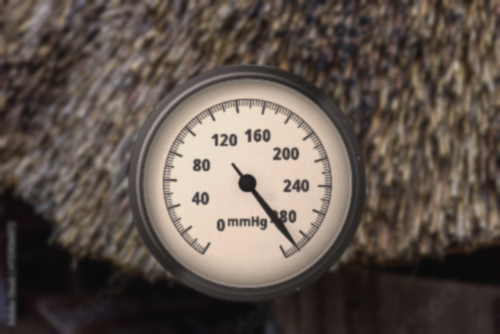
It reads value=290 unit=mmHg
